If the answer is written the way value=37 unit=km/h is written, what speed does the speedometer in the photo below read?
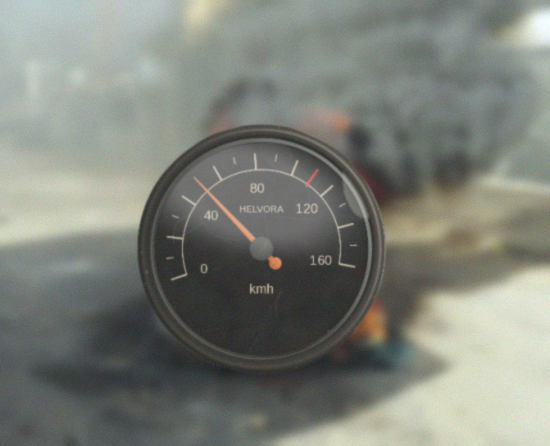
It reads value=50 unit=km/h
